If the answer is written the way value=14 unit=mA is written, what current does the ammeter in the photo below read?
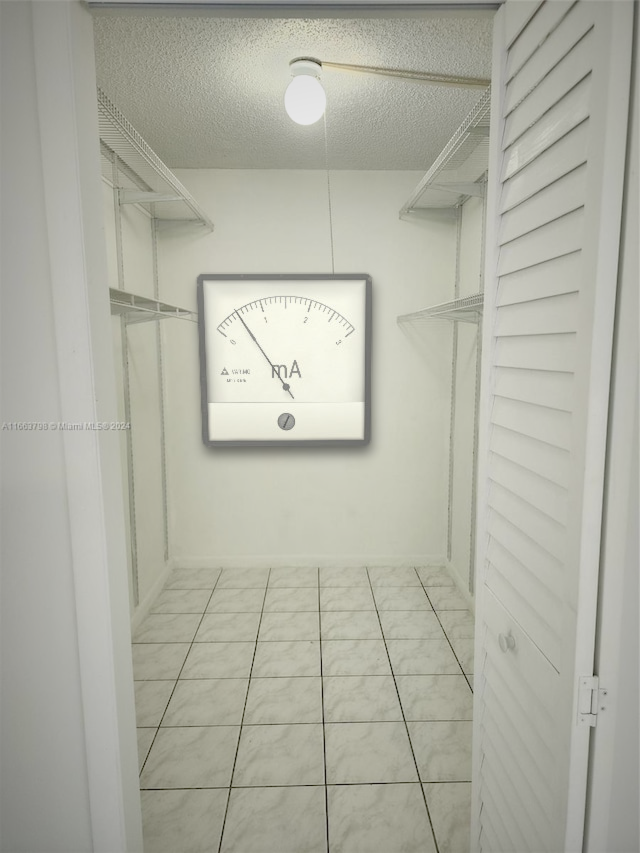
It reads value=0.5 unit=mA
